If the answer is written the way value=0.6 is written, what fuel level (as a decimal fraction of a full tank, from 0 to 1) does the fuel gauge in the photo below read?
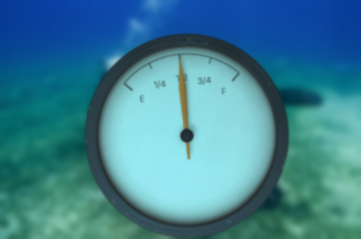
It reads value=0.5
